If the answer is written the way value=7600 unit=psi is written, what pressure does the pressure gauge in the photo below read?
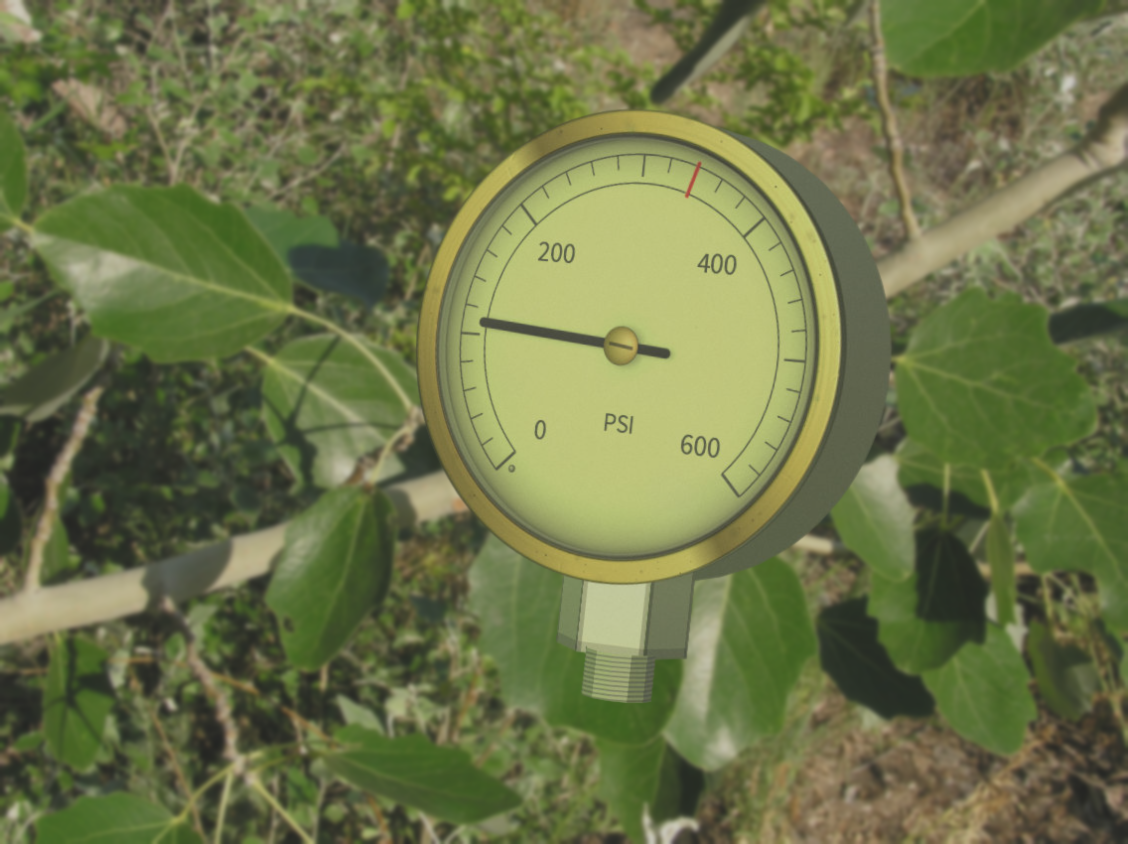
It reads value=110 unit=psi
